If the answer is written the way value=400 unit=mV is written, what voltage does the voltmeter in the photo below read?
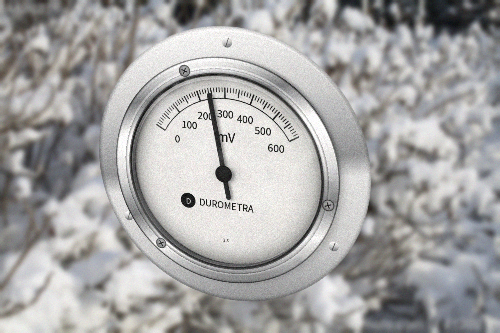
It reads value=250 unit=mV
